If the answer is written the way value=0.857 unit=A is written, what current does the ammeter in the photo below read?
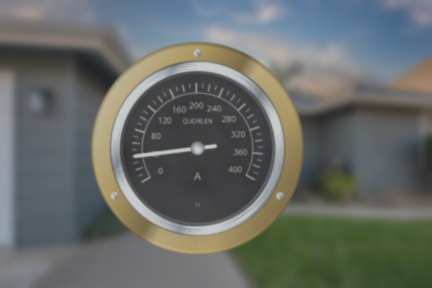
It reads value=40 unit=A
